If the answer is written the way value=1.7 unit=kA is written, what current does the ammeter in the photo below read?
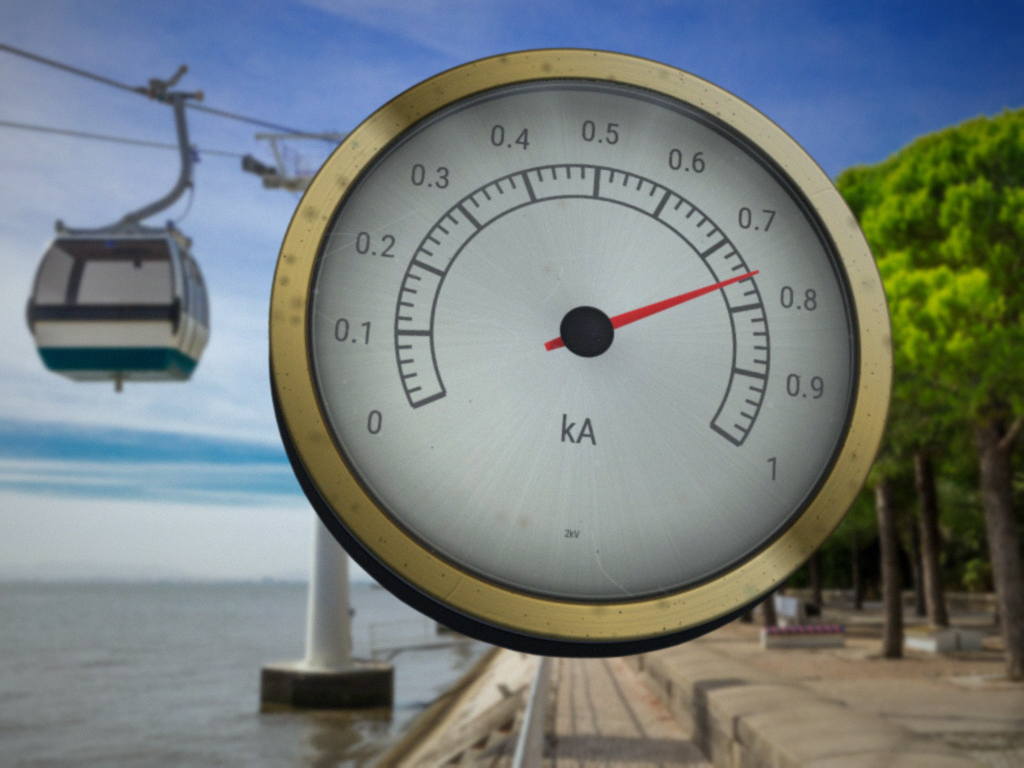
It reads value=0.76 unit=kA
